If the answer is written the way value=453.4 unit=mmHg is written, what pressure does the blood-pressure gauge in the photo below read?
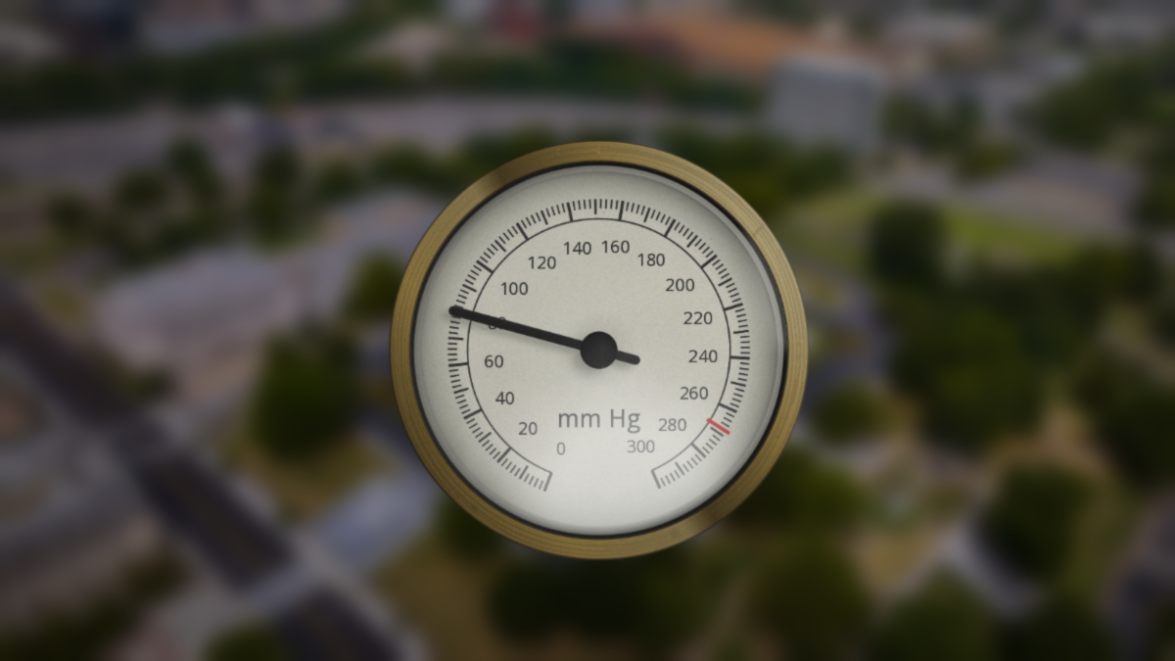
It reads value=80 unit=mmHg
